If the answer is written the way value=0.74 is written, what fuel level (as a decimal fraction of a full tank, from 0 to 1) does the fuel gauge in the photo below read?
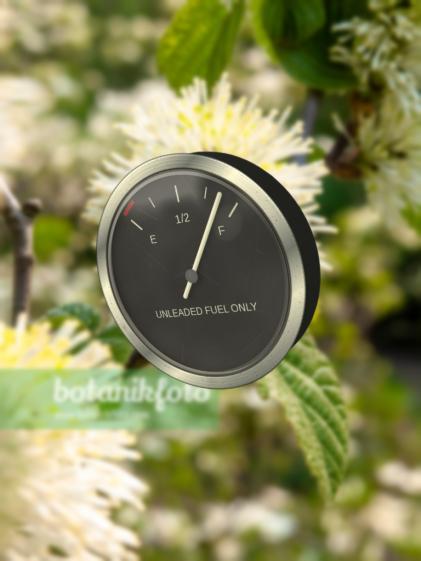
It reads value=0.875
